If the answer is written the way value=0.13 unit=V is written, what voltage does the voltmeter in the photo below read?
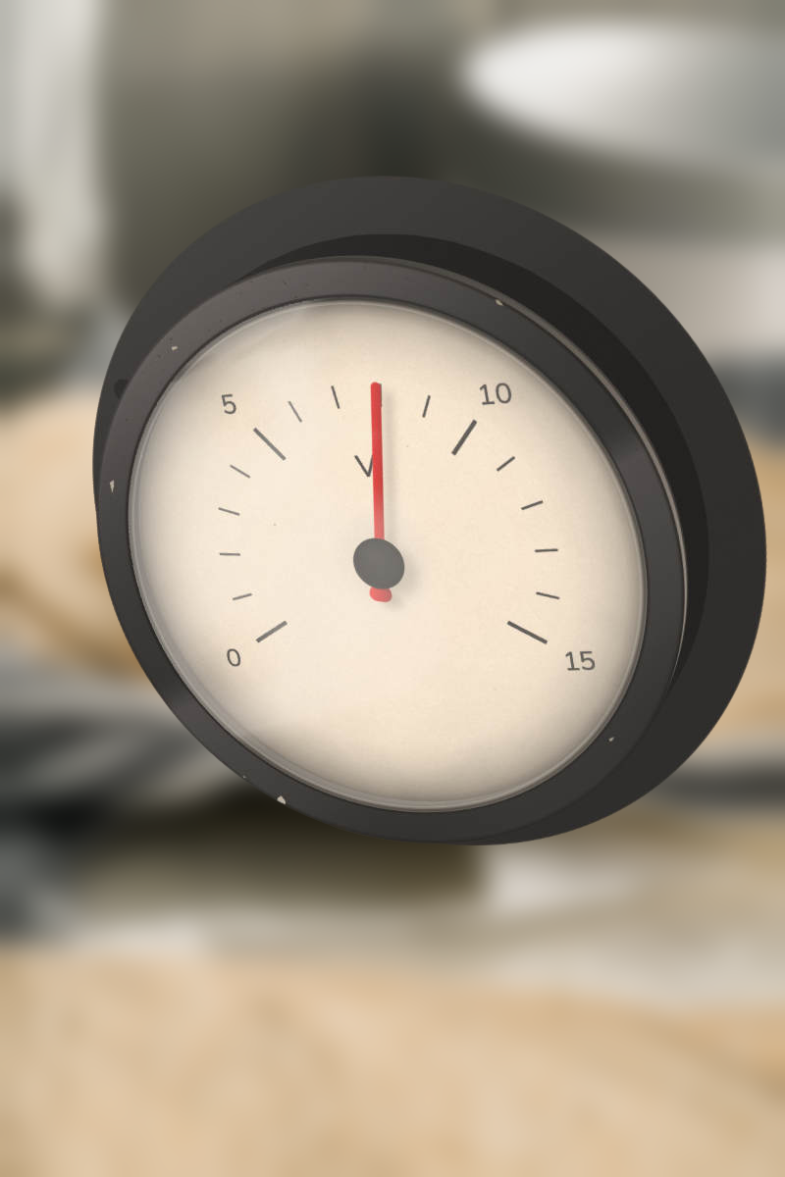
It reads value=8 unit=V
